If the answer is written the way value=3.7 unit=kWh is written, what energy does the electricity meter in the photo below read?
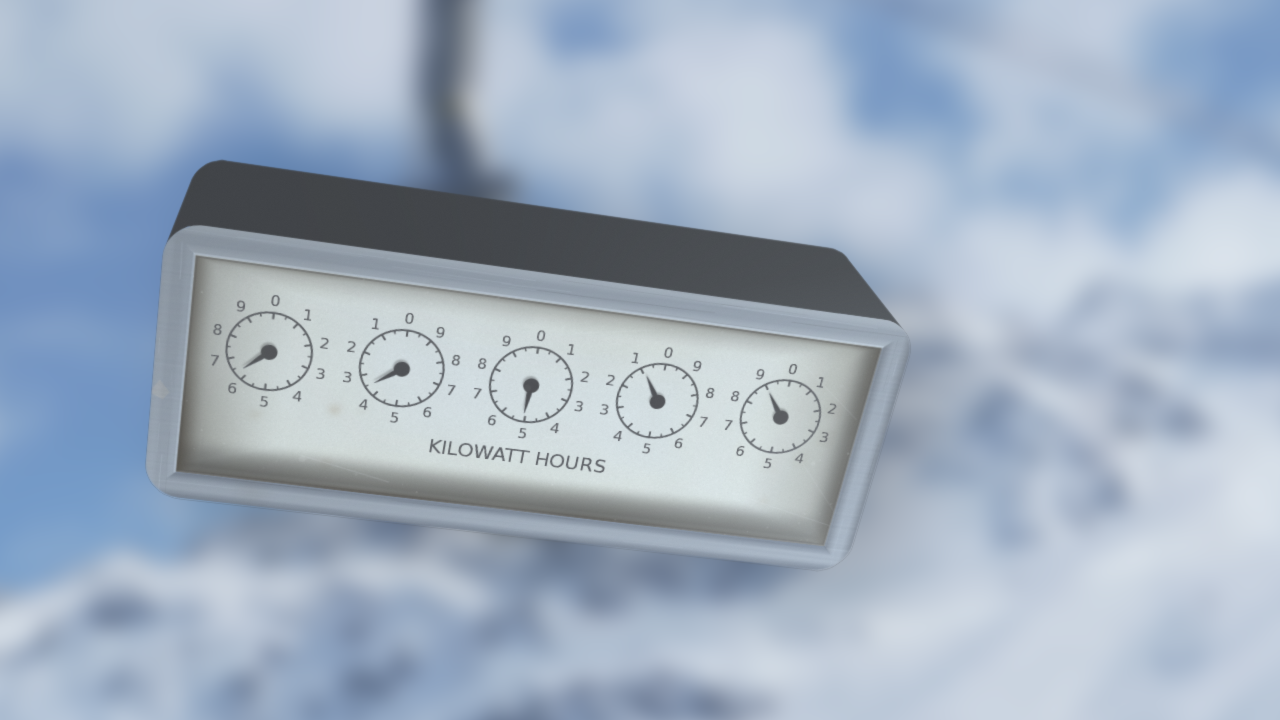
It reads value=63509 unit=kWh
